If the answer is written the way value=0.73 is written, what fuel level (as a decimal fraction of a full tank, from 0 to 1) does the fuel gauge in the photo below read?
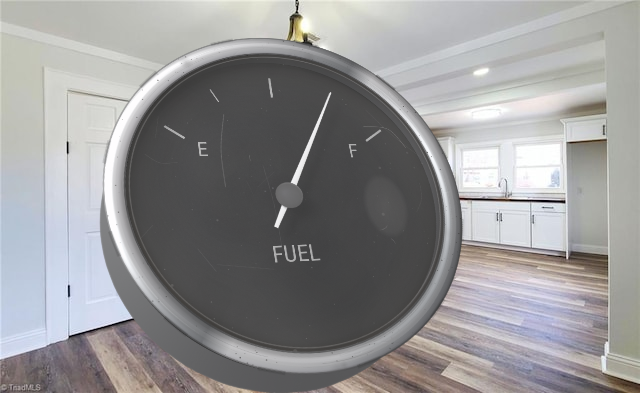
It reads value=0.75
